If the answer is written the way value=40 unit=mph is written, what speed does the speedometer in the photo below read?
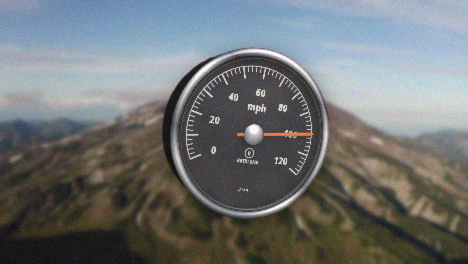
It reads value=100 unit=mph
